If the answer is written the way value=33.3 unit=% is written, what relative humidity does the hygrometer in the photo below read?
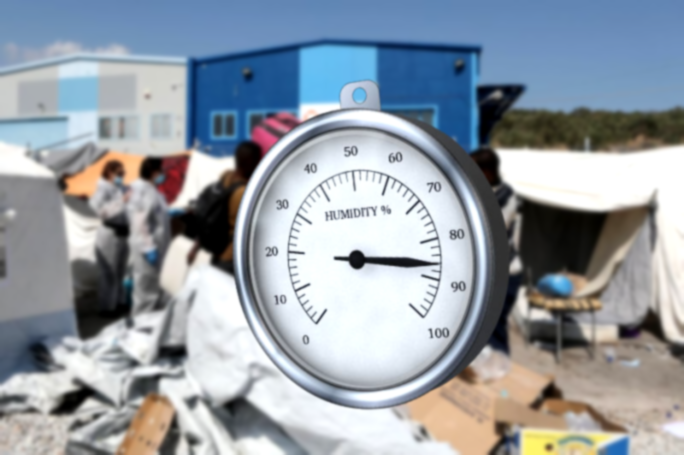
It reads value=86 unit=%
